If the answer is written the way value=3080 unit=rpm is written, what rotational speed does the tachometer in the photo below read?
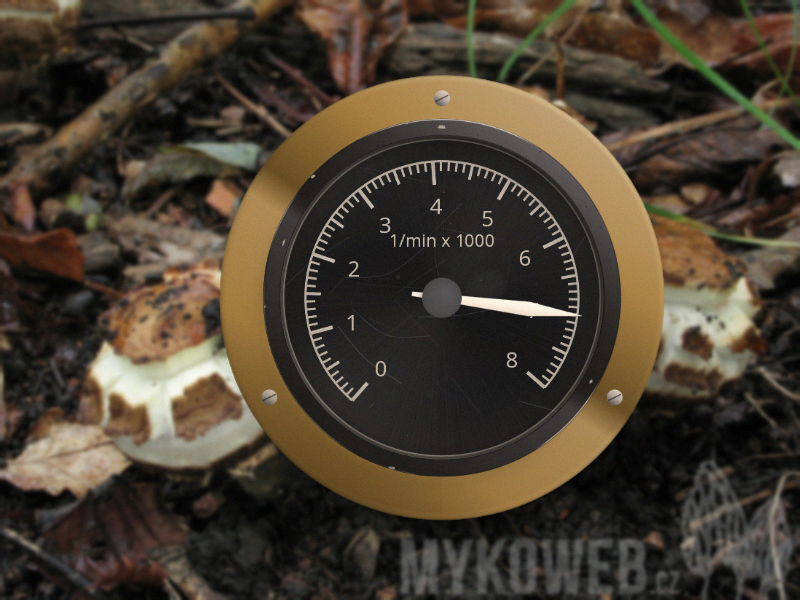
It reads value=7000 unit=rpm
